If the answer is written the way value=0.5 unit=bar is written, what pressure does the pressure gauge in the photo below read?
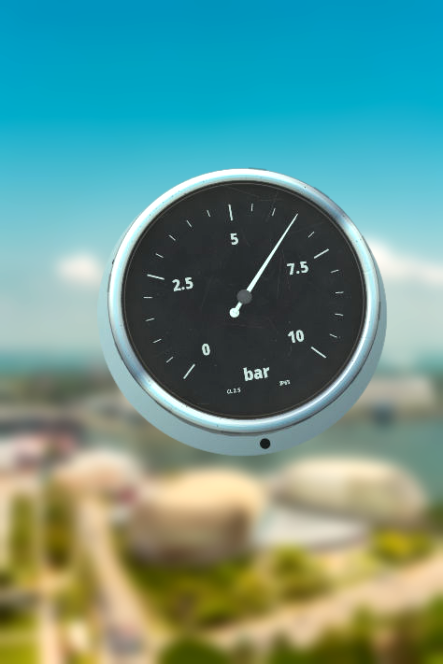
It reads value=6.5 unit=bar
